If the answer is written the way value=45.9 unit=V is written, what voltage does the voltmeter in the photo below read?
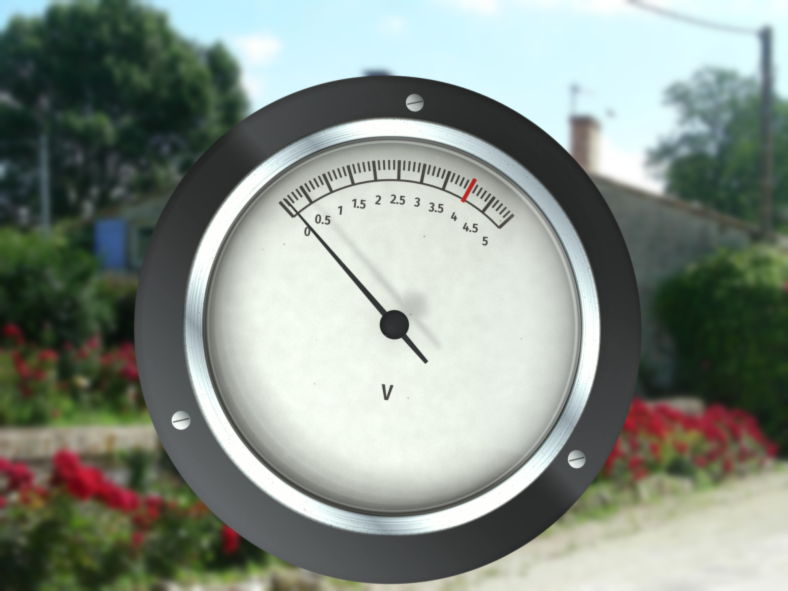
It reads value=0.1 unit=V
